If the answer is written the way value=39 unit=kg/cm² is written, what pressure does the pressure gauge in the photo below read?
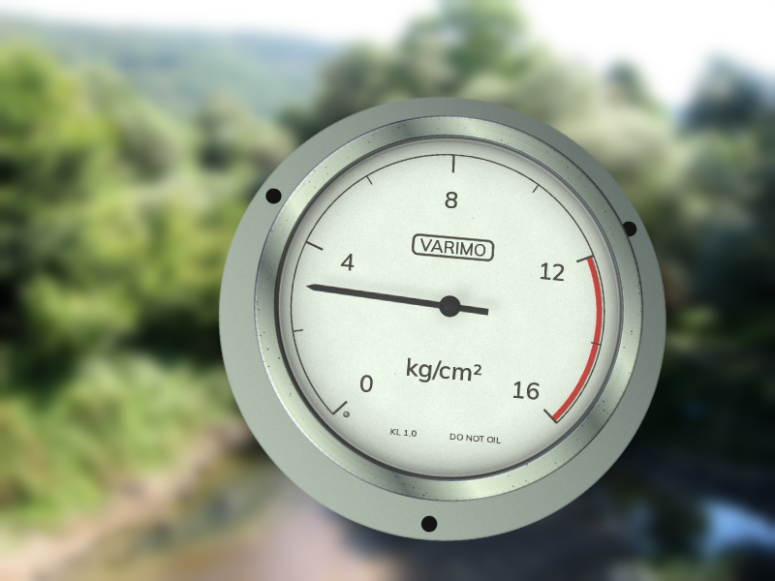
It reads value=3 unit=kg/cm²
